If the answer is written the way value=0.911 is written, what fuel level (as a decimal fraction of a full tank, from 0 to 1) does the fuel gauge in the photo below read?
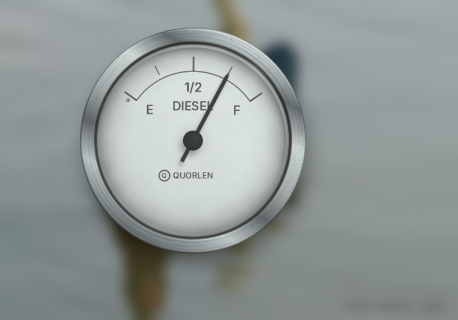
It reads value=0.75
